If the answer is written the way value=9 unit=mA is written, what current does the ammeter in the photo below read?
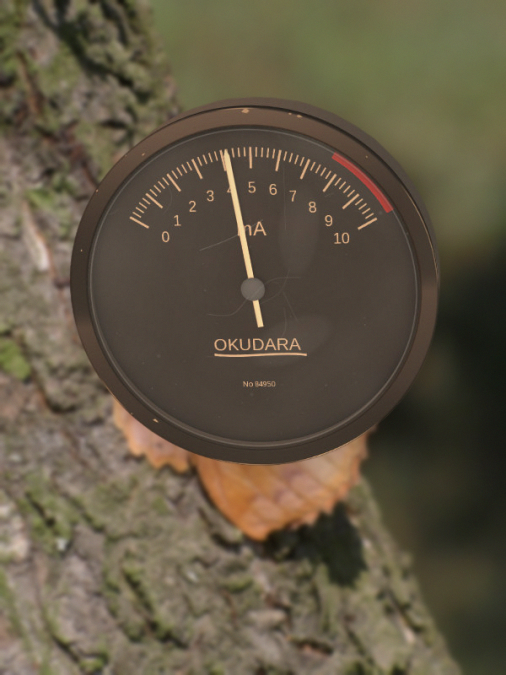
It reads value=4.2 unit=mA
